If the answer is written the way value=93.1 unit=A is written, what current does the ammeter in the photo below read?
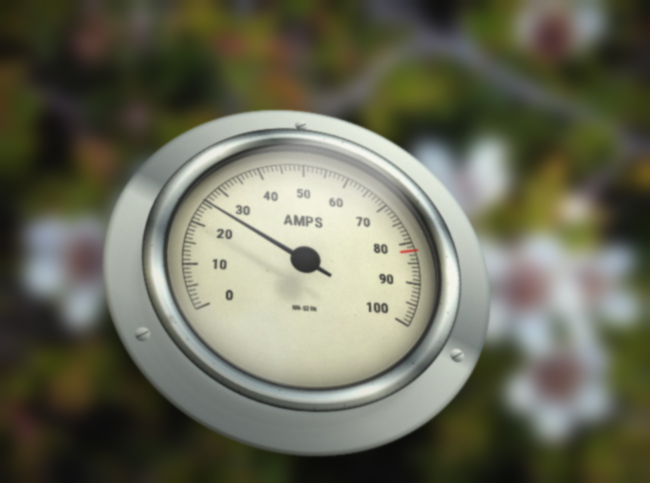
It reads value=25 unit=A
